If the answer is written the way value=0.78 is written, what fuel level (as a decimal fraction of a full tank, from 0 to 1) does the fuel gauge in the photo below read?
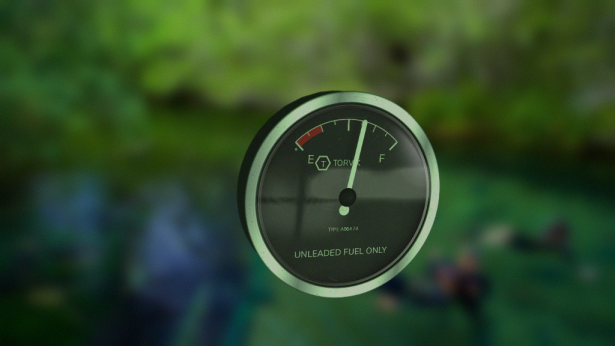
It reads value=0.625
